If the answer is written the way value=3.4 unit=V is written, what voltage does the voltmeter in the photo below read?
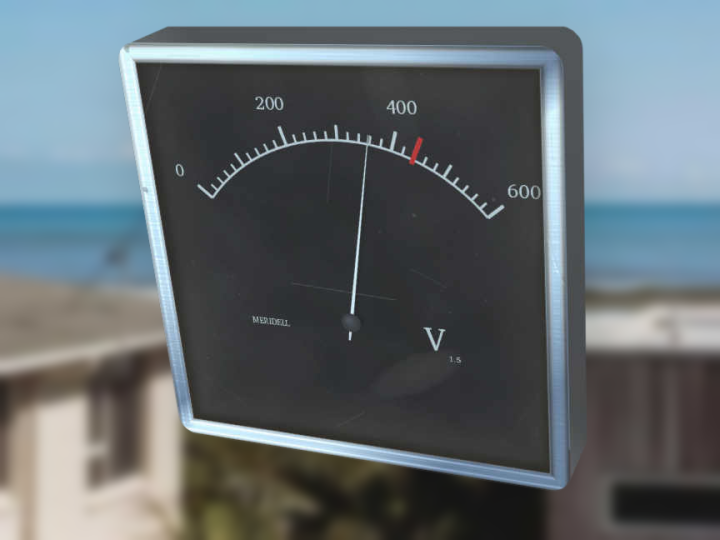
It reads value=360 unit=V
